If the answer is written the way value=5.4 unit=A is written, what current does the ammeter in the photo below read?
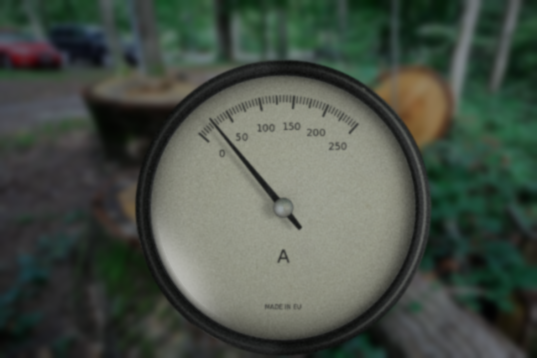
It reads value=25 unit=A
